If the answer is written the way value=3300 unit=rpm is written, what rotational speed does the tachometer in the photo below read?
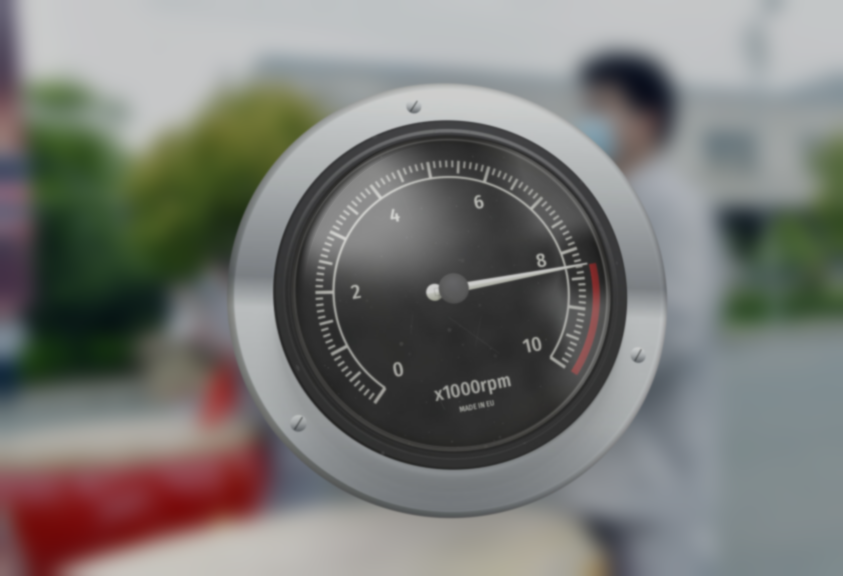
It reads value=8300 unit=rpm
